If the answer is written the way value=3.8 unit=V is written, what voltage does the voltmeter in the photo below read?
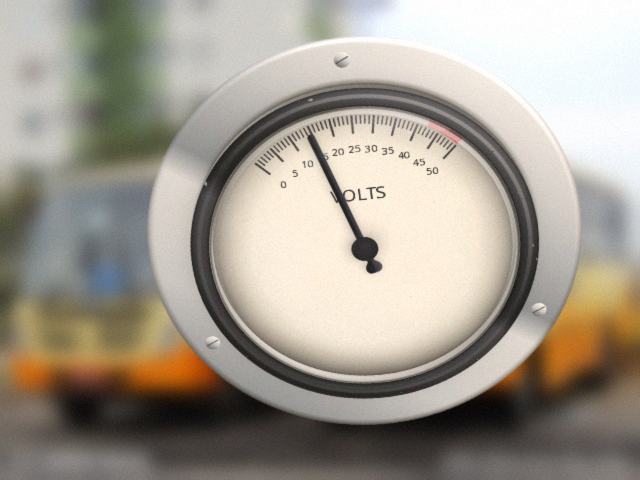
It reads value=15 unit=V
